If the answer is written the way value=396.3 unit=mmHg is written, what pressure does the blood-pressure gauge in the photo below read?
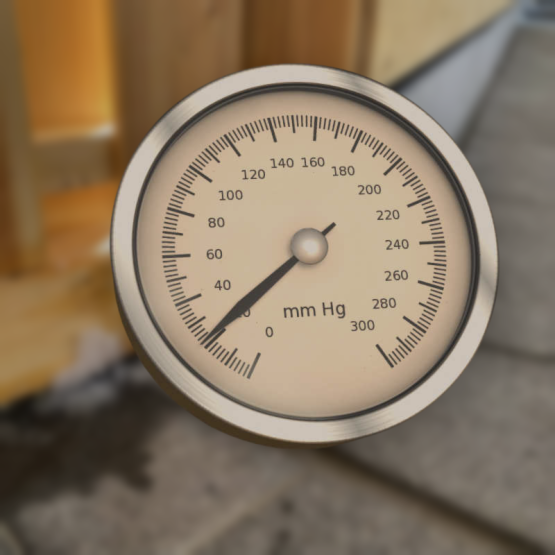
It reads value=22 unit=mmHg
